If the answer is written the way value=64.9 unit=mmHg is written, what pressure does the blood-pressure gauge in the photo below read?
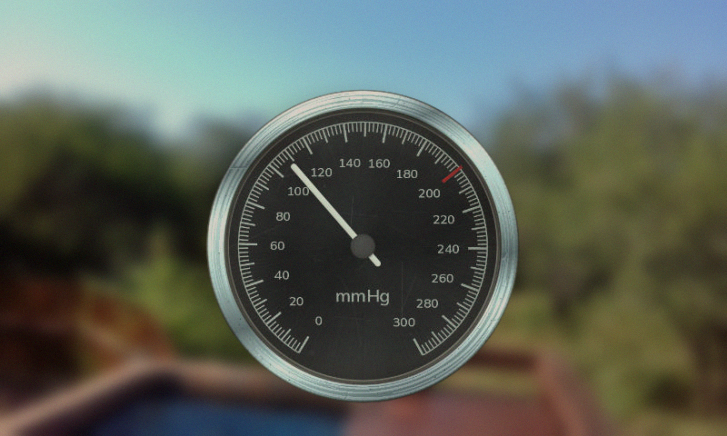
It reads value=108 unit=mmHg
